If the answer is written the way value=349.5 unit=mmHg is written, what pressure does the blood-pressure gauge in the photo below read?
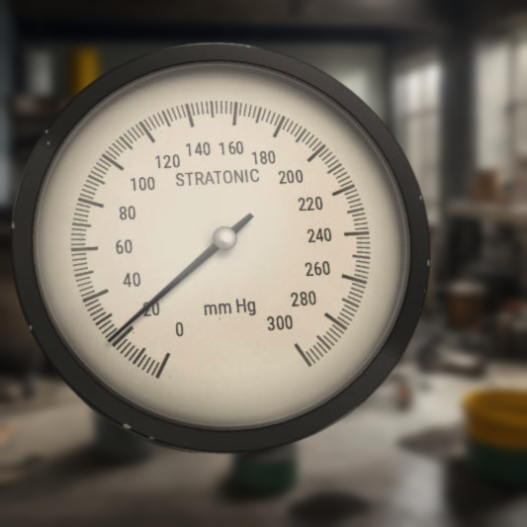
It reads value=22 unit=mmHg
